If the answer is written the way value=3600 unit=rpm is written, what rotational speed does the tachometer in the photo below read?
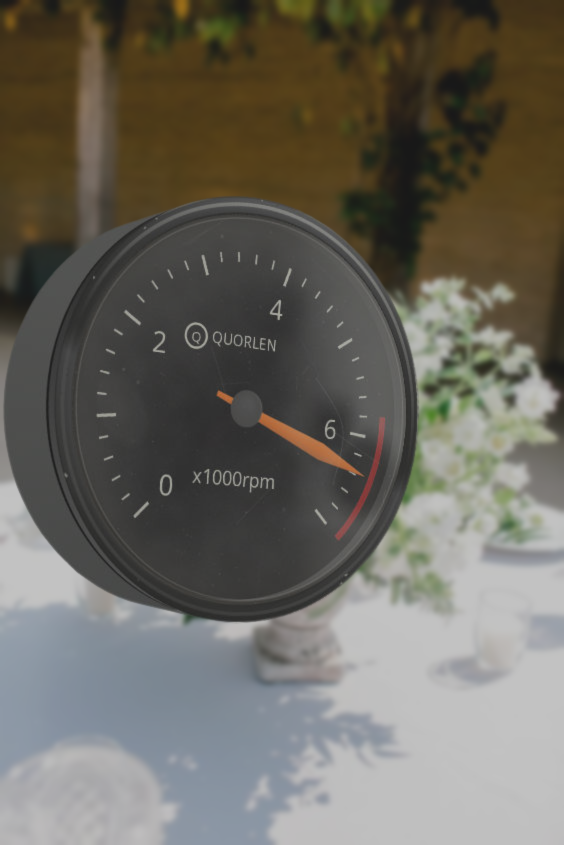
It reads value=6400 unit=rpm
